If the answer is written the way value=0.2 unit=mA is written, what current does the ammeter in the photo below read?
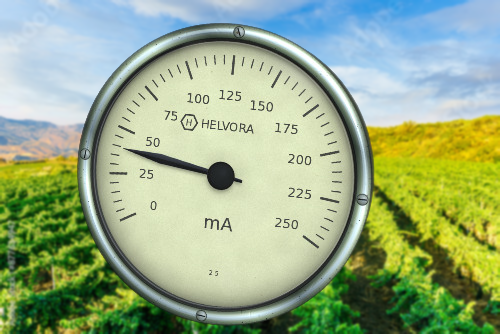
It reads value=40 unit=mA
